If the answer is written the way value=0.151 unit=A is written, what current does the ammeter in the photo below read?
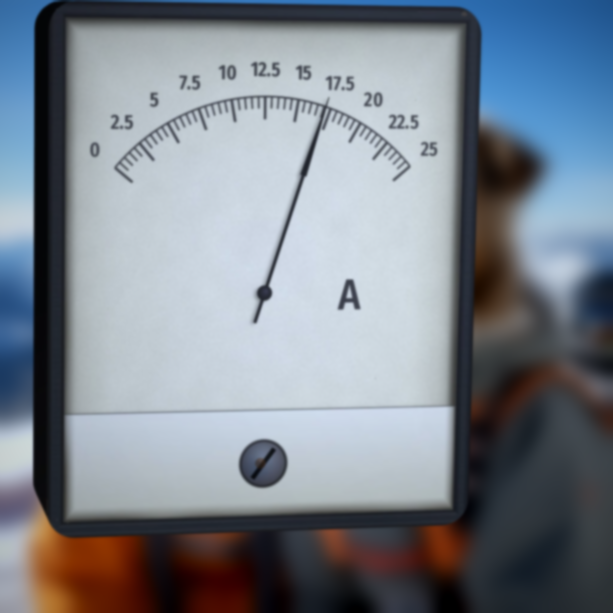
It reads value=17 unit=A
